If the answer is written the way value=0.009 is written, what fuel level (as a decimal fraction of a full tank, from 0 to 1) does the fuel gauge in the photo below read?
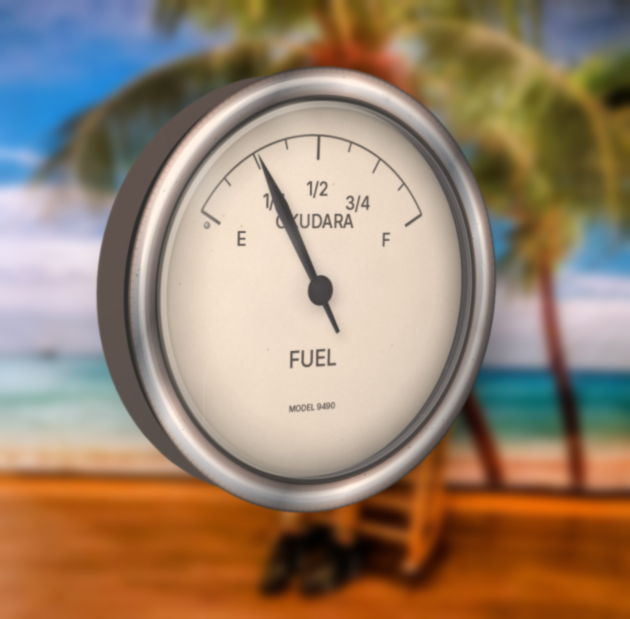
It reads value=0.25
